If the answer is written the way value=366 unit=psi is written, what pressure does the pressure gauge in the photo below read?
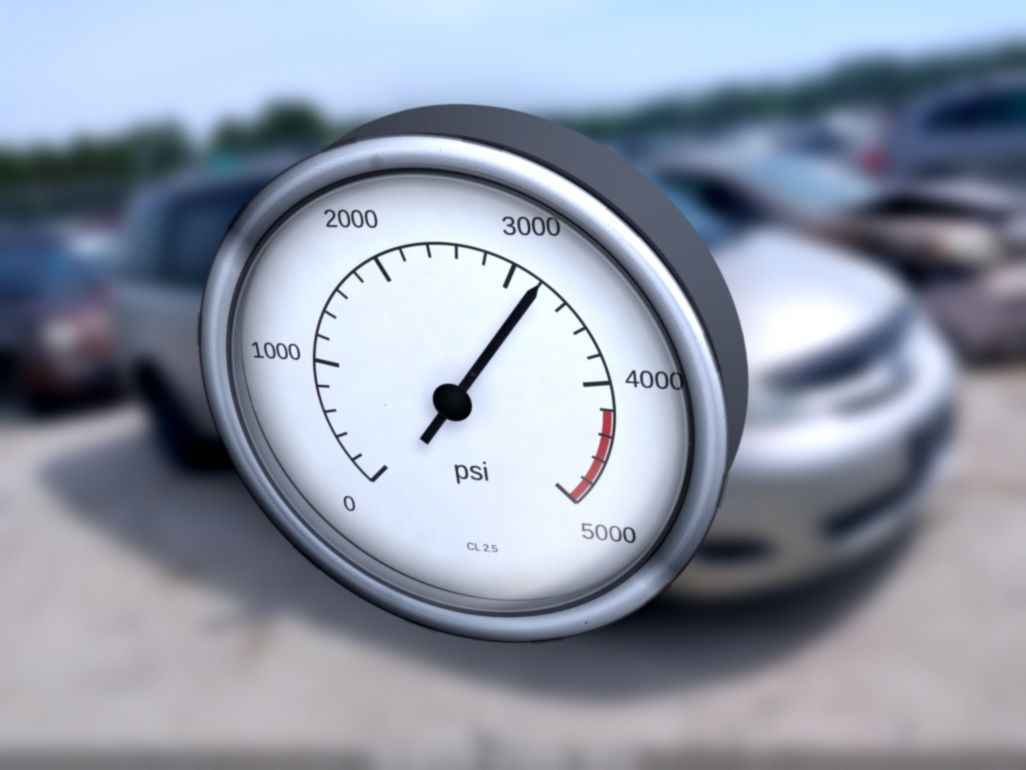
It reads value=3200 unit=psi
